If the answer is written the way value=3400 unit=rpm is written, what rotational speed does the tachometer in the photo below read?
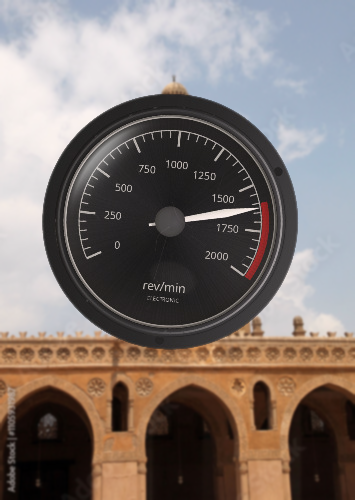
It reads value=1625 unit=rpm
